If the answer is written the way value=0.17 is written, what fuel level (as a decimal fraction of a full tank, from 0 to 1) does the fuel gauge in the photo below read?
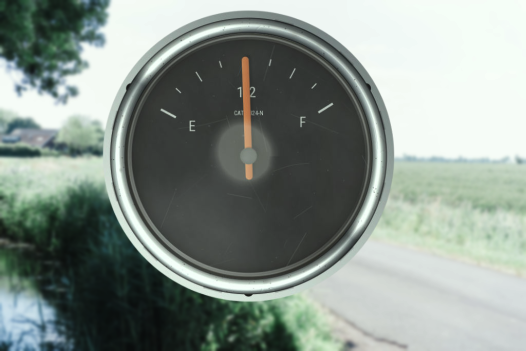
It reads value=0.5
